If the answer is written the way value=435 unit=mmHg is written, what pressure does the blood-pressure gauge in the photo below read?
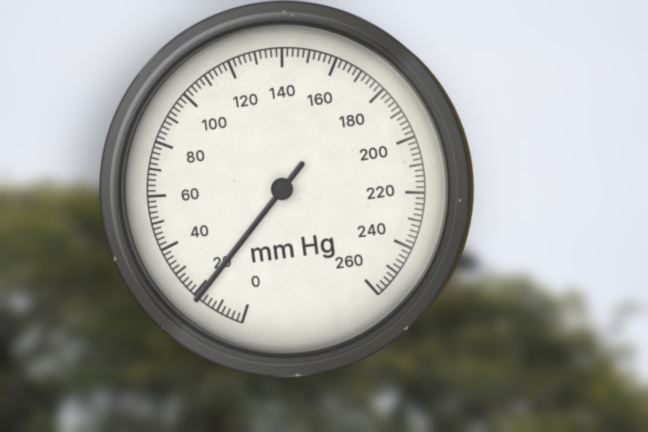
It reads value=18 unit=mmHg
